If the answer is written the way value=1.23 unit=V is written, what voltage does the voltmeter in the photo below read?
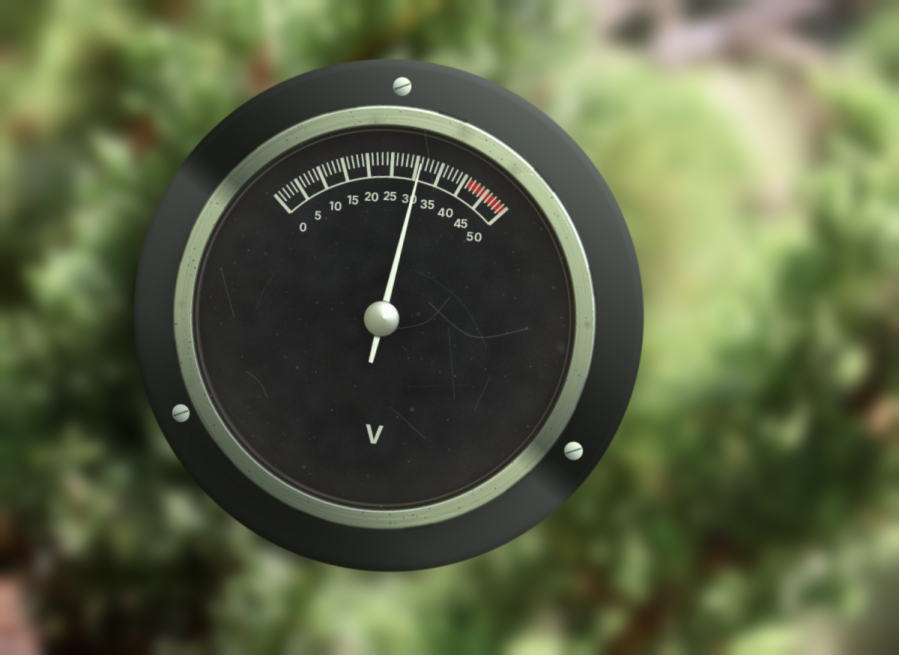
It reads value=31 unit=V
